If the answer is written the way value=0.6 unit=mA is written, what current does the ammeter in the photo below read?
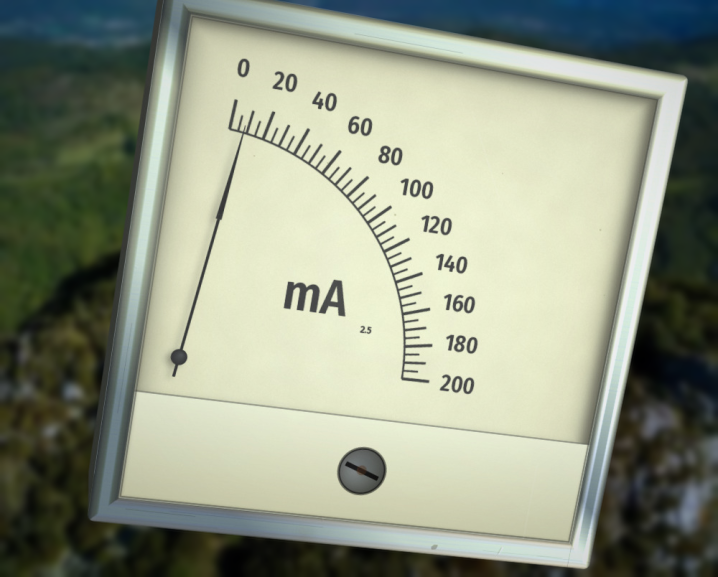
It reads value=7.5 unit=mA
